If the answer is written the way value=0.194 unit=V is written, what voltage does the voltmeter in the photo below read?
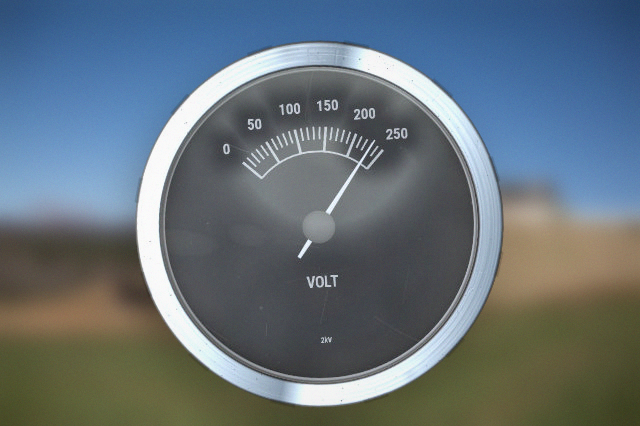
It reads value=230 unit=V
